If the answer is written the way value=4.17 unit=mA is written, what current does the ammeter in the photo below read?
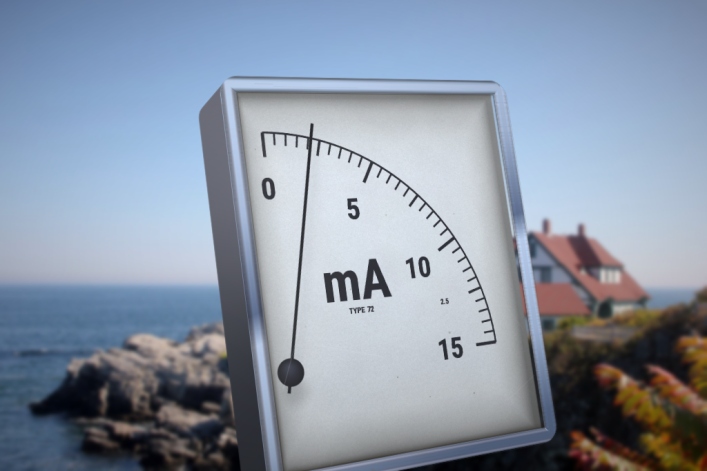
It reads value=2 unit=mA
